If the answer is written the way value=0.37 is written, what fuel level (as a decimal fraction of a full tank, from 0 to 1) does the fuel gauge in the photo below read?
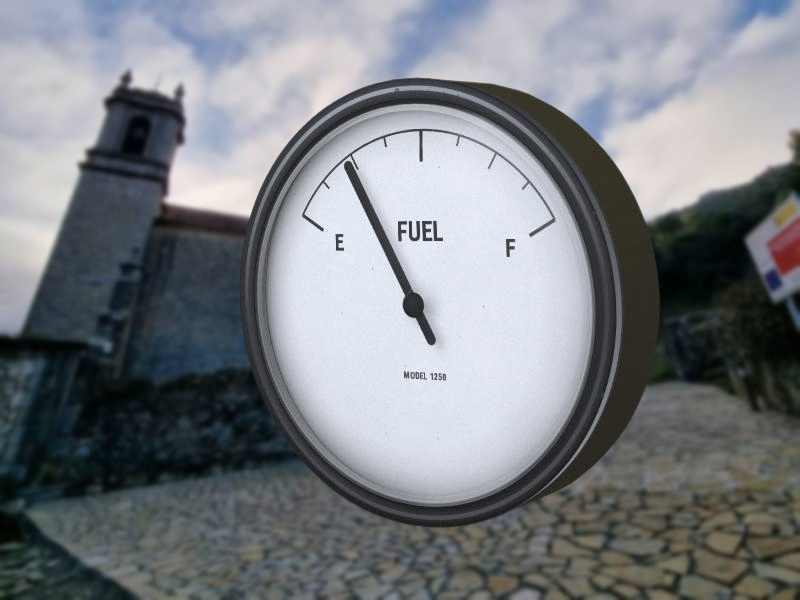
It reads value=0.25
